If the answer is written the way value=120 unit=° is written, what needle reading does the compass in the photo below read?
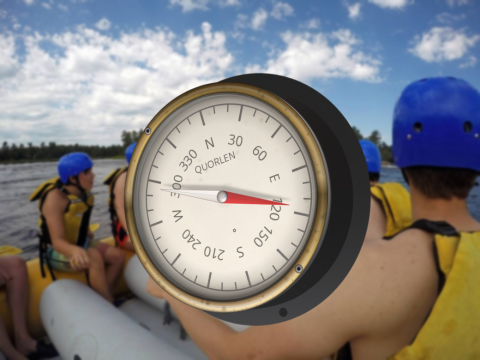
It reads value=115 unit=°
